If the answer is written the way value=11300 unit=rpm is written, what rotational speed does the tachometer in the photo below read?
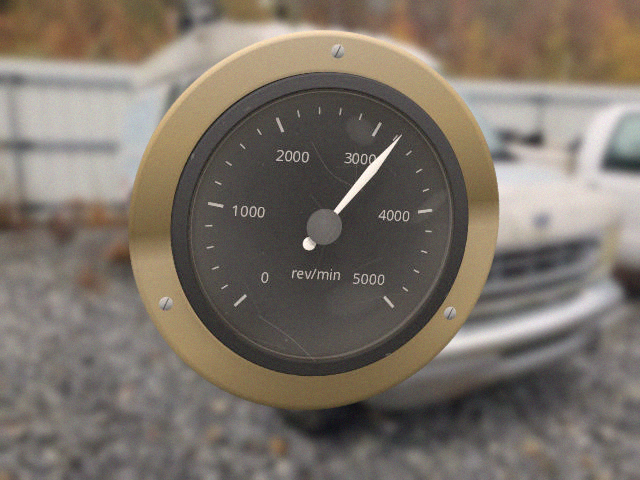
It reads value=3200 unit=rpm
